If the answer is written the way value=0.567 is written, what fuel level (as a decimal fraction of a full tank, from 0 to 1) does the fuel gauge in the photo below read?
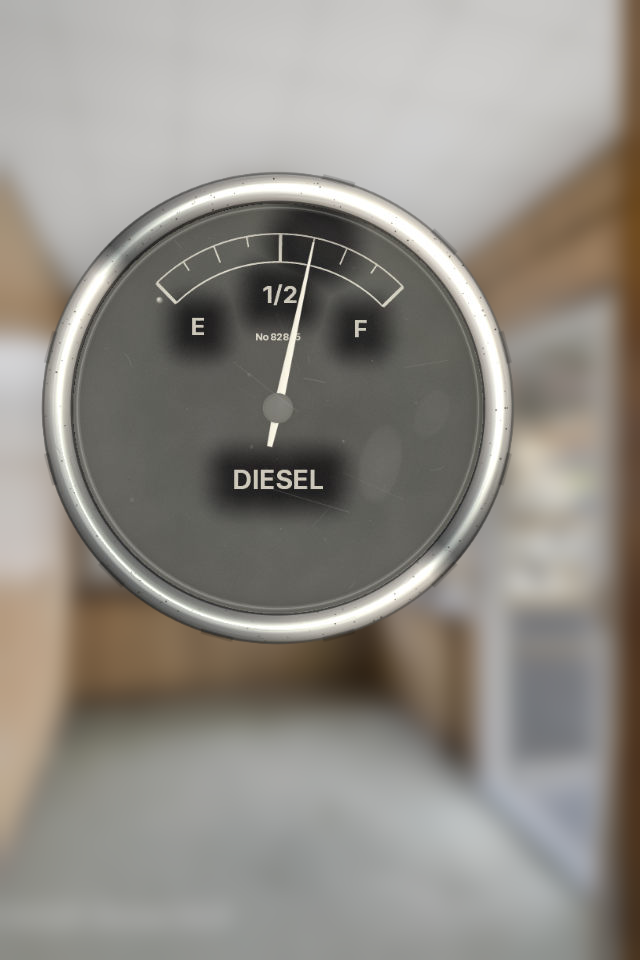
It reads value=0.625
